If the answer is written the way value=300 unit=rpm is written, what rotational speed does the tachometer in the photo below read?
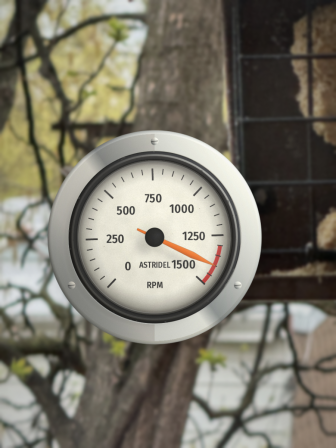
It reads value=1400 unit=rpm
